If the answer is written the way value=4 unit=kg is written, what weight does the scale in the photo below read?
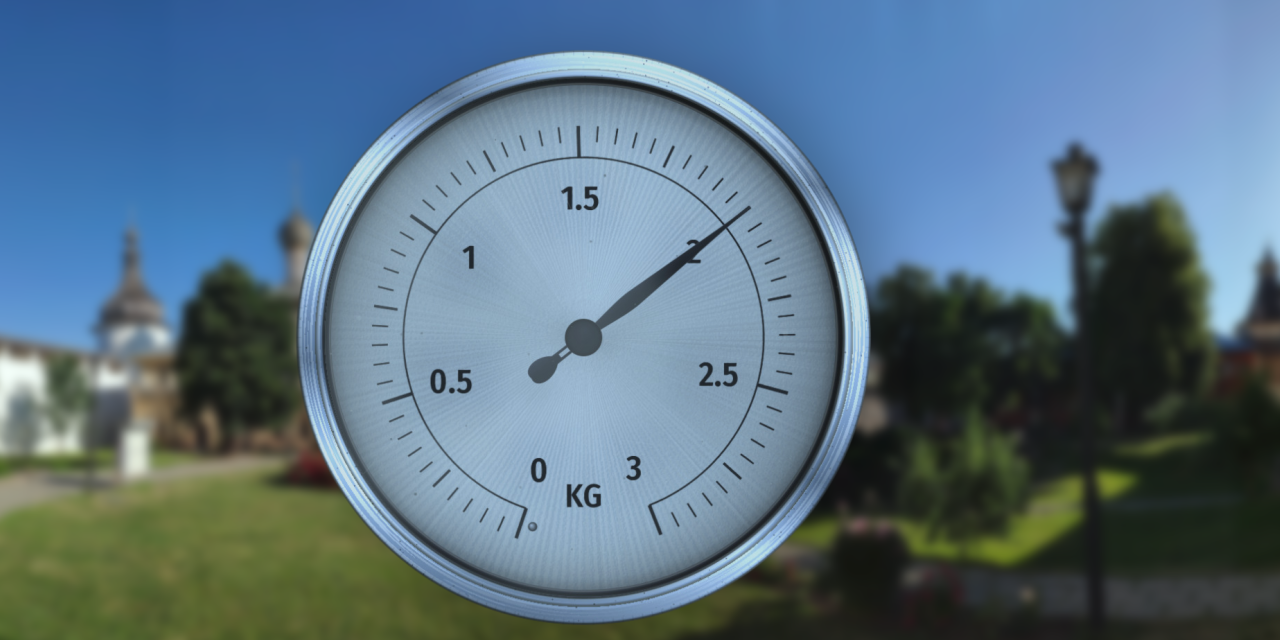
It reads value=2 unit=kg
